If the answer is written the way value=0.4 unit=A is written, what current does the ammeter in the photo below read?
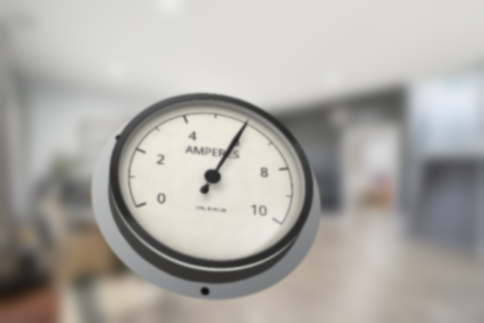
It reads value=6 unit=A
